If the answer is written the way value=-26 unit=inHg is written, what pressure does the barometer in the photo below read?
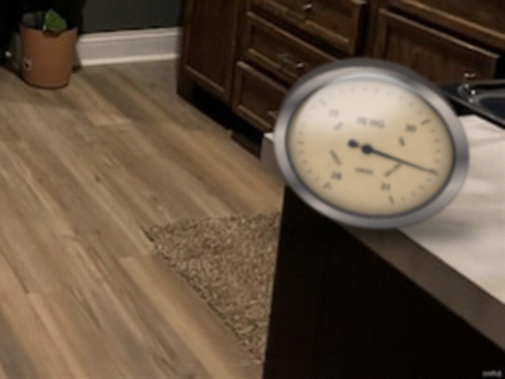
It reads value=30.5 unit=inHg
